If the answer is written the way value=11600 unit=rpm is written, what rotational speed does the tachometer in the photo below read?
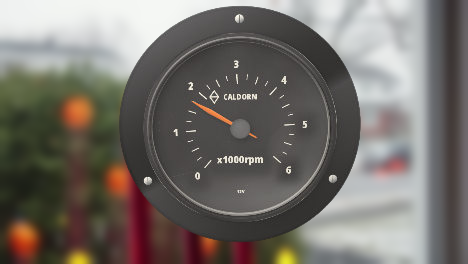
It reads value=1750 unit=rpm
